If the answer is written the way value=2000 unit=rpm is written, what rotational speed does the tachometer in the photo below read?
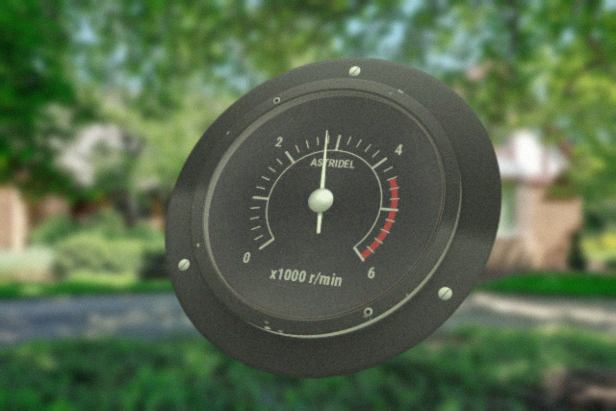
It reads value=2800 unit=rpm
